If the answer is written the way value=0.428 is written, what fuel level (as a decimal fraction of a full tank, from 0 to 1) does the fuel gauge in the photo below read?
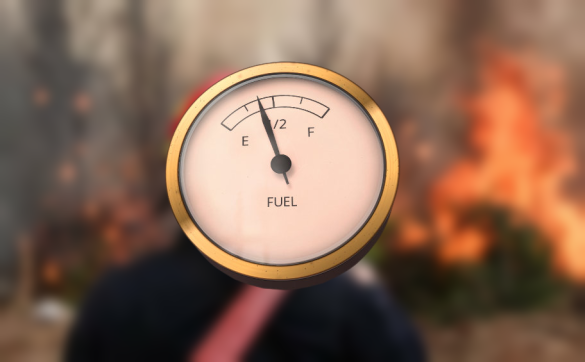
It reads value=0.375
